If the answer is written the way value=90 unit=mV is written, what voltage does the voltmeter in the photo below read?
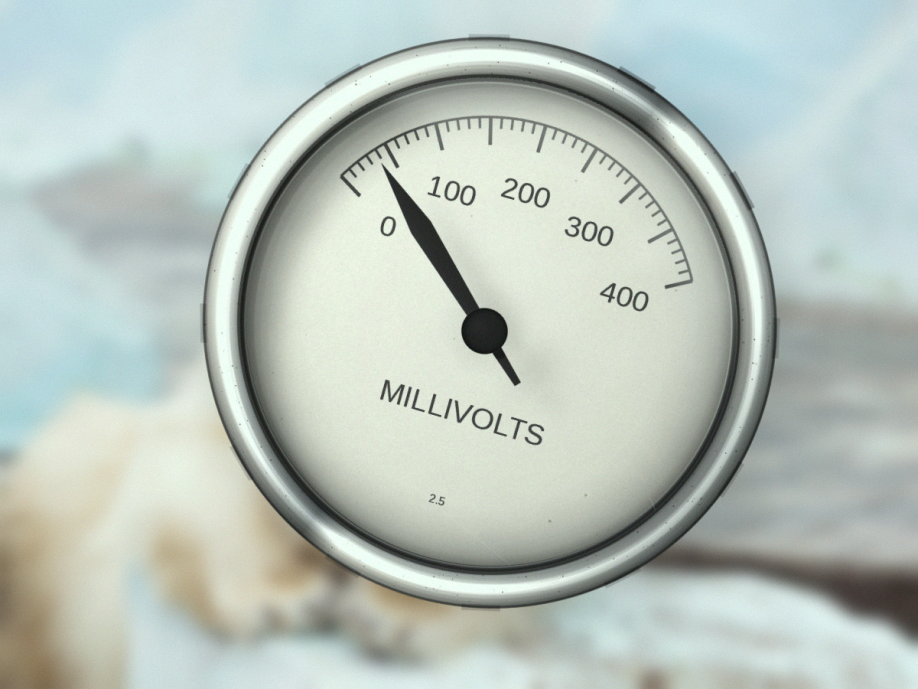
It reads value=40 unit=mV
